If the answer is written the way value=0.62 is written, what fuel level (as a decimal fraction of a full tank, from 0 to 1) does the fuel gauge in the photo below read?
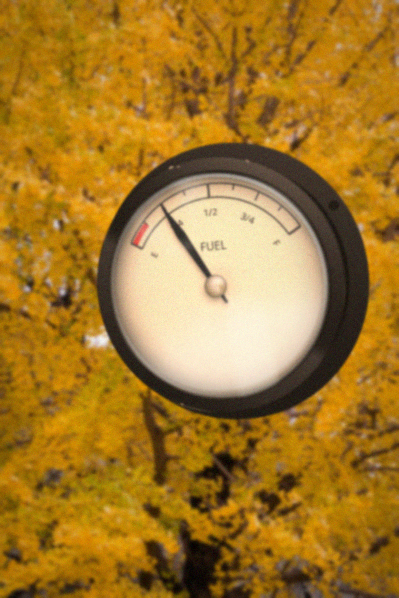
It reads value=0.25
